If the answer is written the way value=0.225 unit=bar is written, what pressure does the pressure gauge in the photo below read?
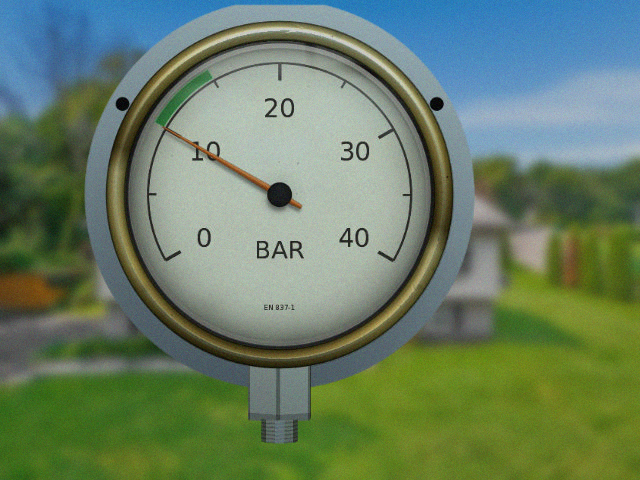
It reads value=10 unit=bar
